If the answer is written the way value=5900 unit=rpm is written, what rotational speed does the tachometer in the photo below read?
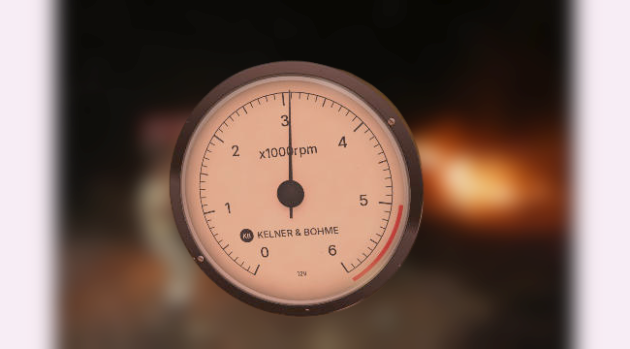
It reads value=3100 unit=rpm
